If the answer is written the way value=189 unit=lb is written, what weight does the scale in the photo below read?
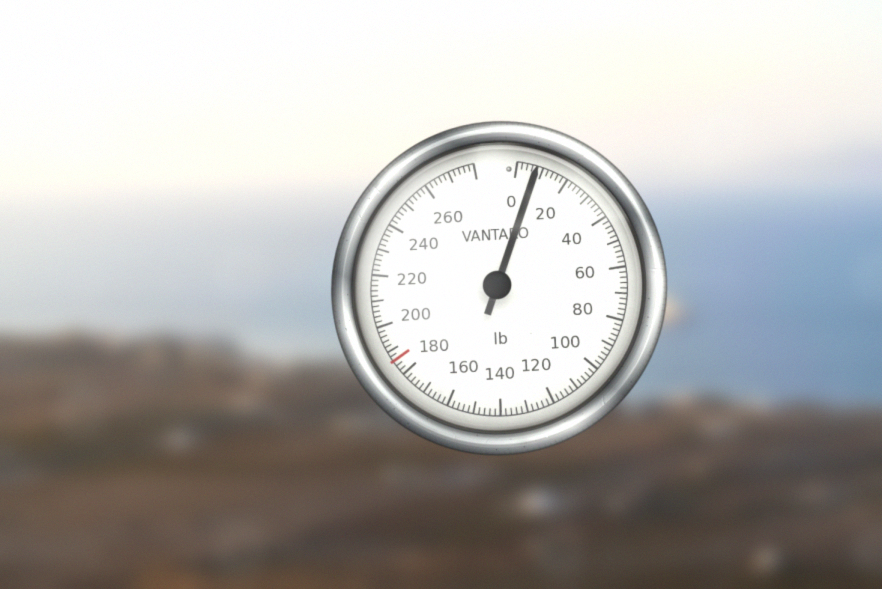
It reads value=8 unit=lb
